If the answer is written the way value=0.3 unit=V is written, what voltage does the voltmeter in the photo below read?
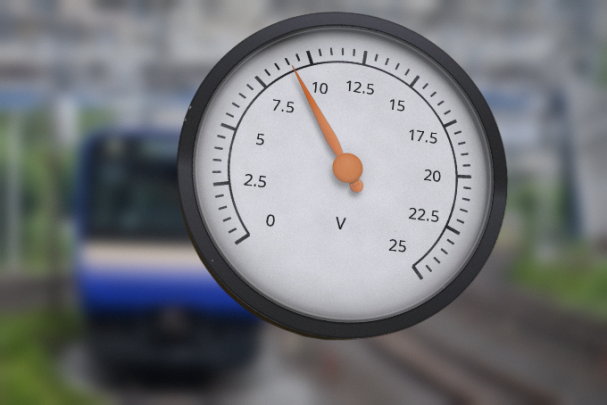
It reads value=9 unit=V
